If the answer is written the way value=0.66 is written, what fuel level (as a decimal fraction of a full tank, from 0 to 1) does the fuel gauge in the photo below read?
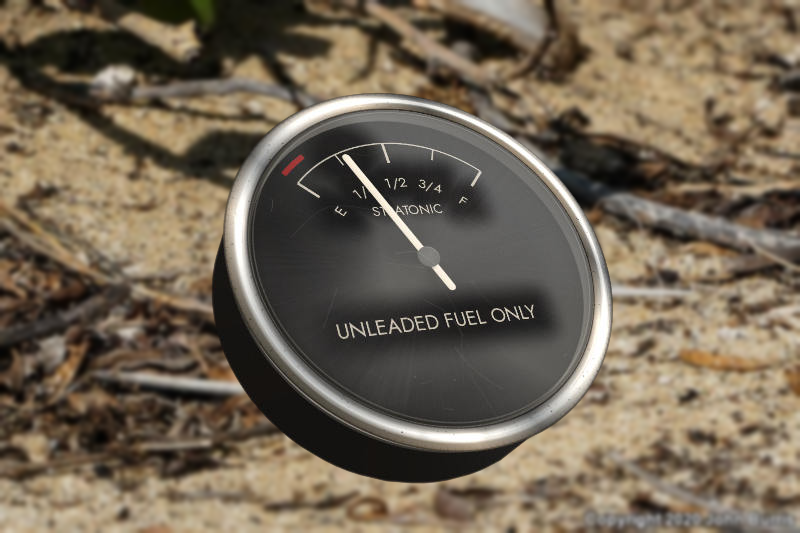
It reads value=0.25
